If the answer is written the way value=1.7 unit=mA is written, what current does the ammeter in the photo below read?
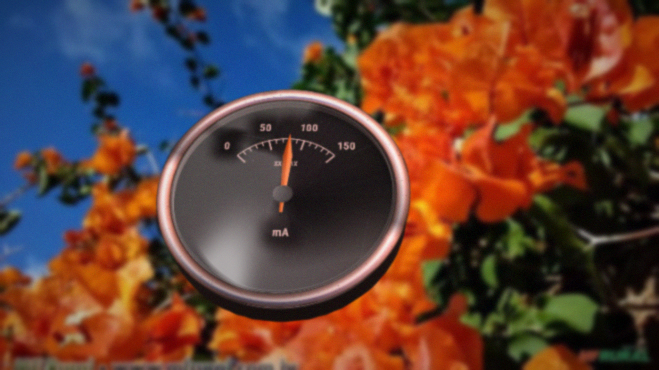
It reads value=80 unit=mA
